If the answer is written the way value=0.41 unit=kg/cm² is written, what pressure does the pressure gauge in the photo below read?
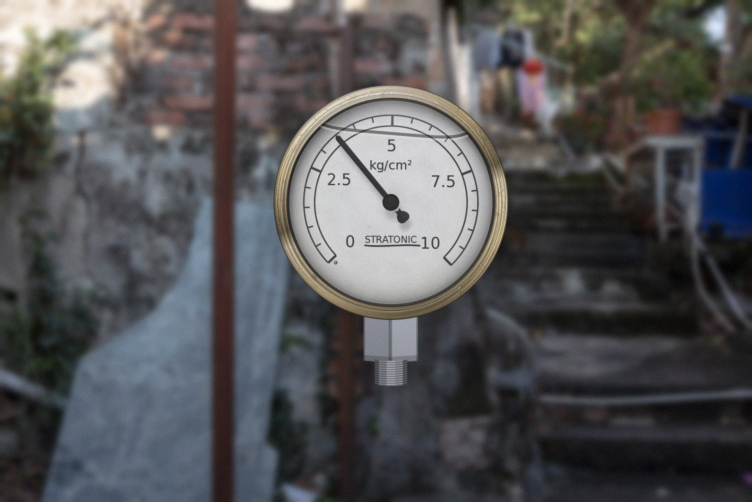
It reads value=3.5 unit=kg/cm²
